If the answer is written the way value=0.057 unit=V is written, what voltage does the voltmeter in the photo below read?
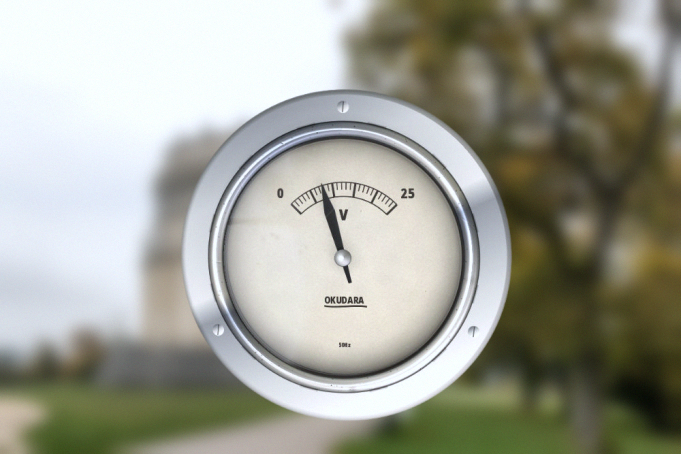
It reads value=8 unit=V
